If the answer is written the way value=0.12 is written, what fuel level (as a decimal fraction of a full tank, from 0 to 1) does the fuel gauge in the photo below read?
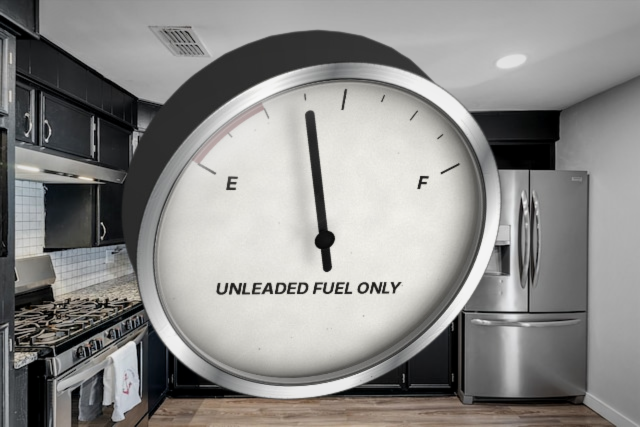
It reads value=0.375
